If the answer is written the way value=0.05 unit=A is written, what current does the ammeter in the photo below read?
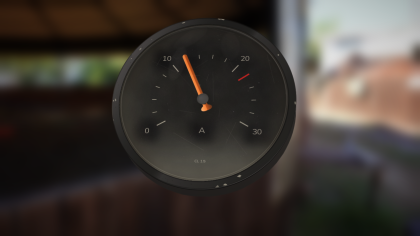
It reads value=12 unit=A
